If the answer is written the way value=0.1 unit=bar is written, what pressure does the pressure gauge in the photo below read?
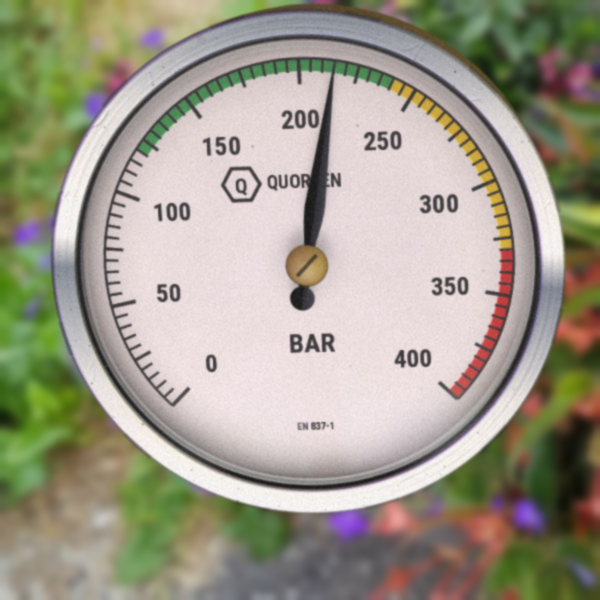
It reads value=215 unit=bar
